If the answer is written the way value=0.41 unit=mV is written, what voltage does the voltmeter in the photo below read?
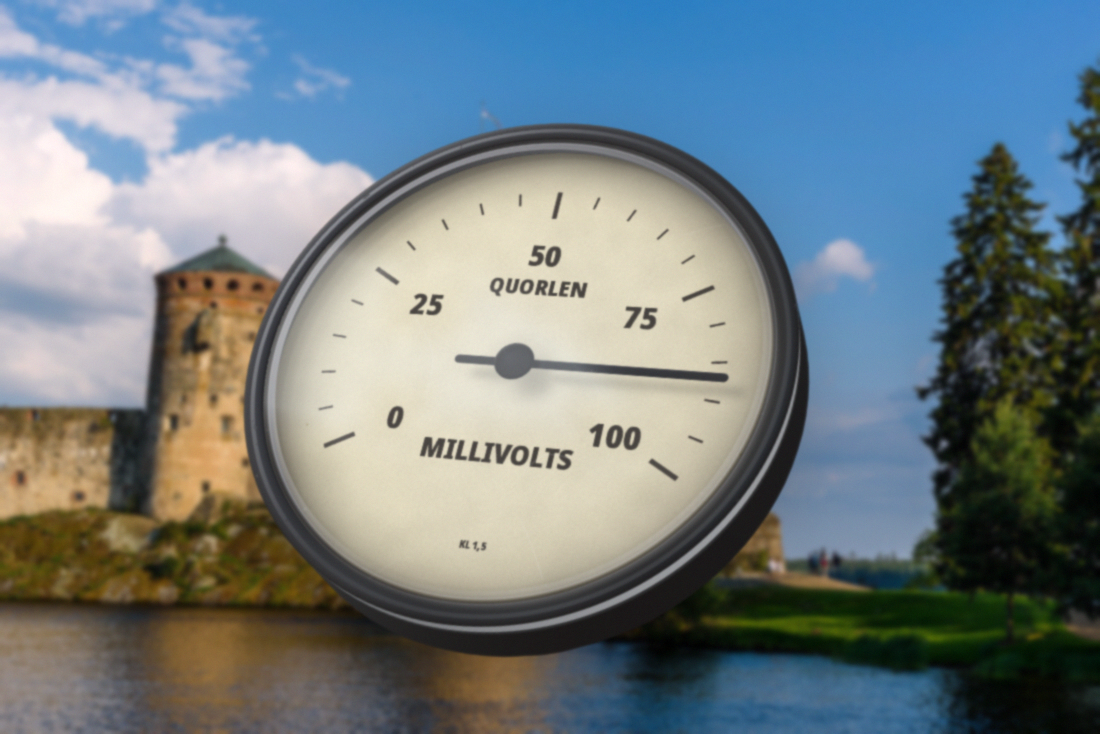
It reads value=87.5 unit=mV
